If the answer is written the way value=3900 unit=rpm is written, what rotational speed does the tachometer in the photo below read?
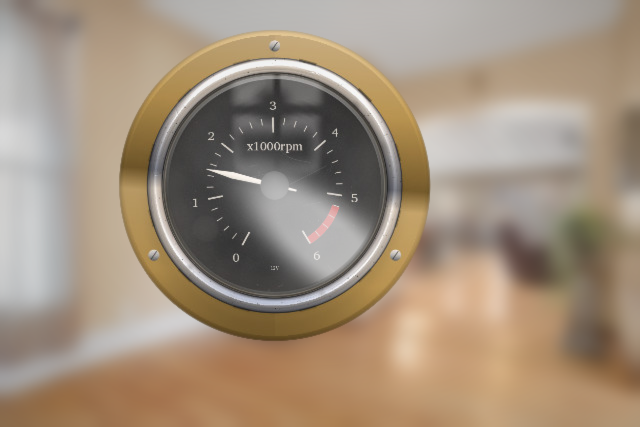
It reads value=1500 unit=rpm
